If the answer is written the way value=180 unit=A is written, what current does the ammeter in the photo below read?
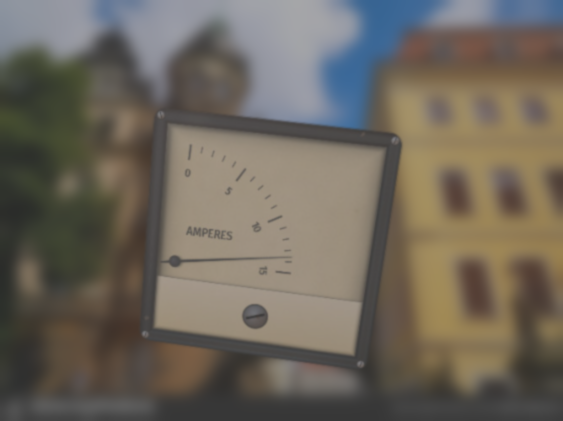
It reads value=13.5 unit=A
